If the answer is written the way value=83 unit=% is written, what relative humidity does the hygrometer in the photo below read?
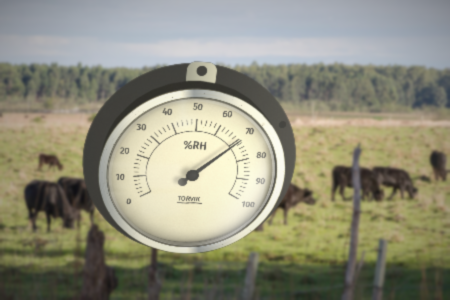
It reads value=70 unit=%
